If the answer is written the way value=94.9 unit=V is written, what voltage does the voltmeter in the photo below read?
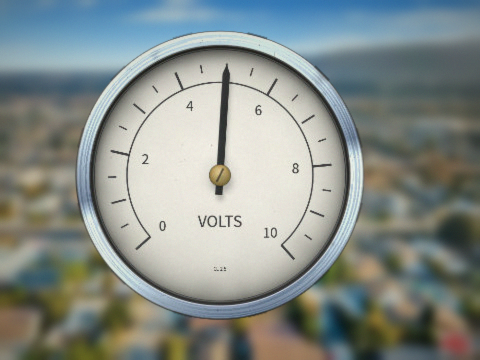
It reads value=5 unit=V
